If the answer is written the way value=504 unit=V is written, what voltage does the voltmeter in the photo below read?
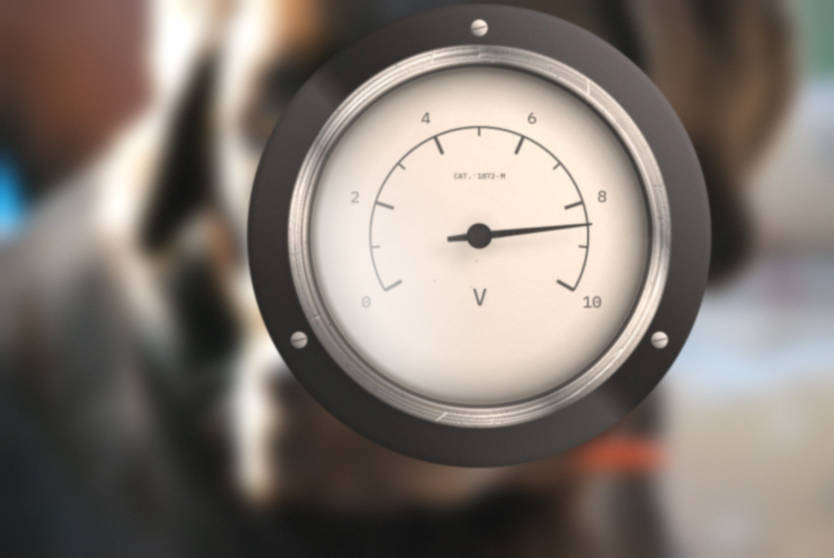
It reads value=8.5 unit=V
